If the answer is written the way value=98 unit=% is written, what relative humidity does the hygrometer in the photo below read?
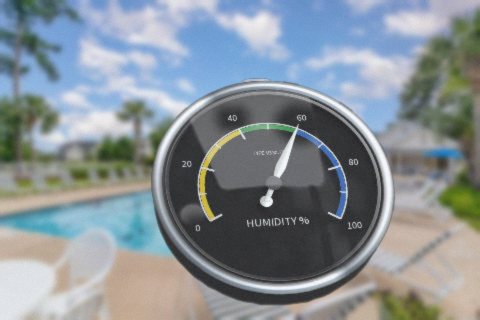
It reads value=60 unit=%
